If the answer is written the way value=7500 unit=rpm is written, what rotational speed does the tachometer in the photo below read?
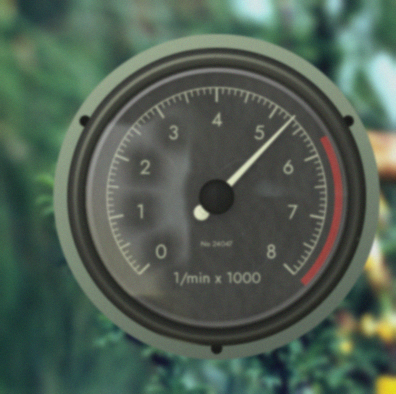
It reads value=5300 unit=rpm
